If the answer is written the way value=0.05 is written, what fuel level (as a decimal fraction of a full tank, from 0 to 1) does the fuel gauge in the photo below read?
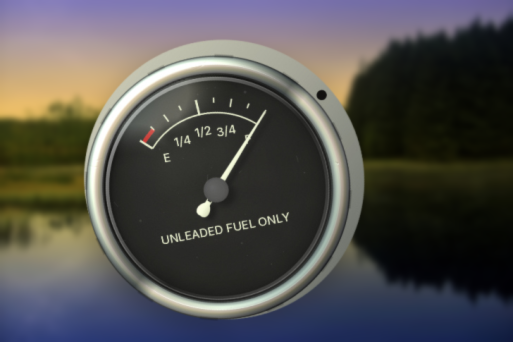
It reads value=1
